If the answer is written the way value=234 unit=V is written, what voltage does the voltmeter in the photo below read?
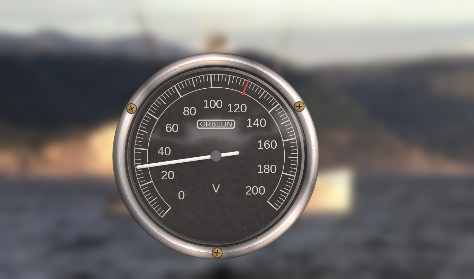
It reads value=30 unit=V
